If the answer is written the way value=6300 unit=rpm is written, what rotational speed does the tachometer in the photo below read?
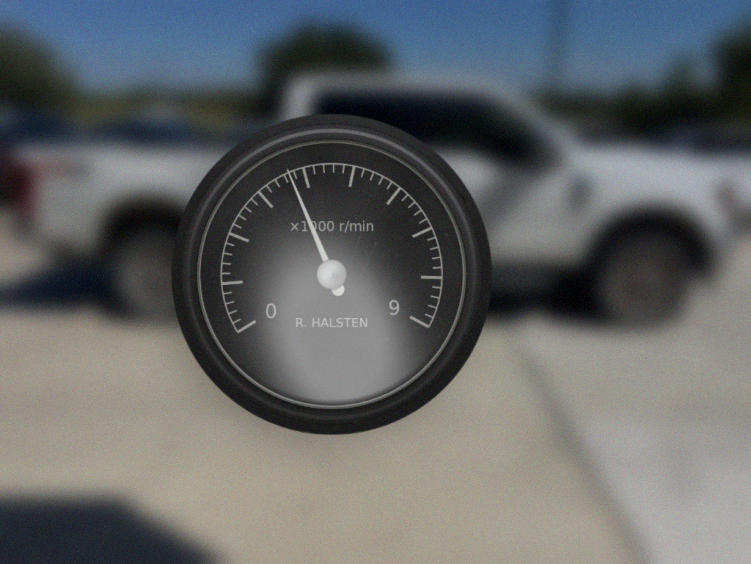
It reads value=3700 unit=rpm
